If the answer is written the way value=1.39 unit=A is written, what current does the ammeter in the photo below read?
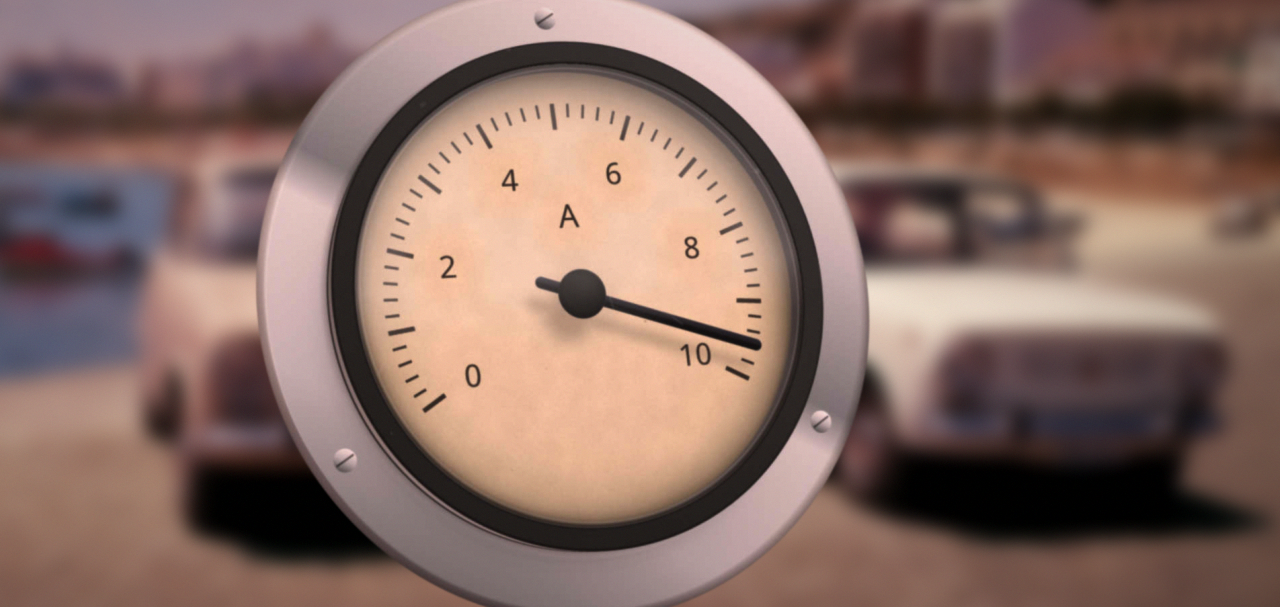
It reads value=9.6 unit=A
